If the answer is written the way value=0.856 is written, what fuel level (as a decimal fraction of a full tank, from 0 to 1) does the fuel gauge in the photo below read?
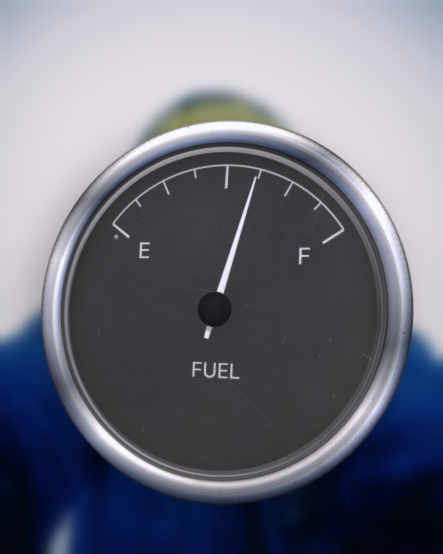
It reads value=0.625
